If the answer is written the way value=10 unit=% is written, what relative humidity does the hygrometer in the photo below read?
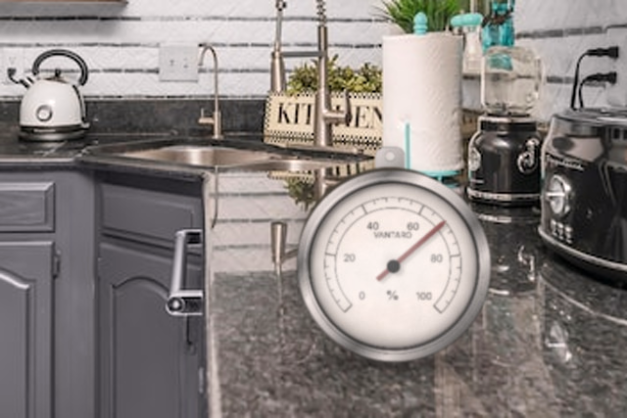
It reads value=68 unit=%
